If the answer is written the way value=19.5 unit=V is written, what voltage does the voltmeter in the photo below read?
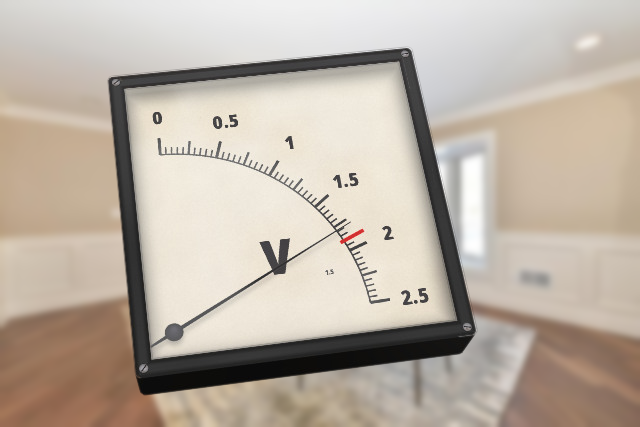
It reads value=1.8 unit=V
